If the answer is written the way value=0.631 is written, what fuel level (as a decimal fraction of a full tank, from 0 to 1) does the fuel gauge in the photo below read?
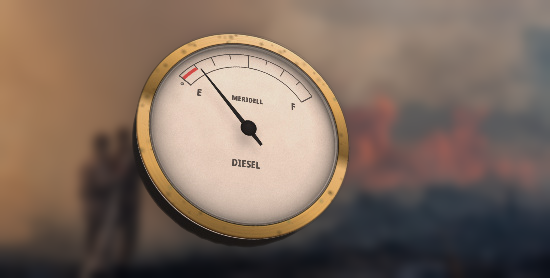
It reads value=0.125
